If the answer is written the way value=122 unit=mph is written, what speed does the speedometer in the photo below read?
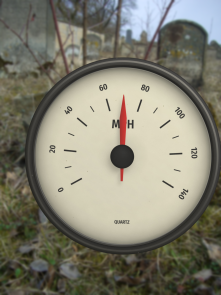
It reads value=70 unit=mph
